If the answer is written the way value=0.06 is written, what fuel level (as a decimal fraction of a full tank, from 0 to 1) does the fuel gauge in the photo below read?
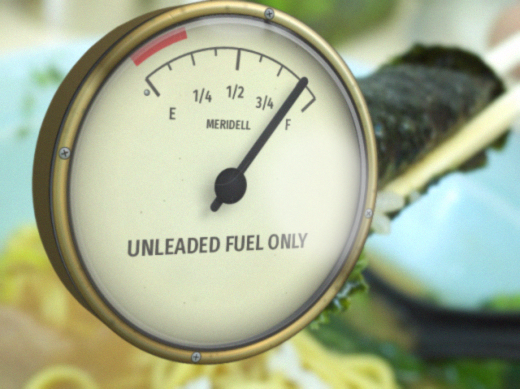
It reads value=0.875
